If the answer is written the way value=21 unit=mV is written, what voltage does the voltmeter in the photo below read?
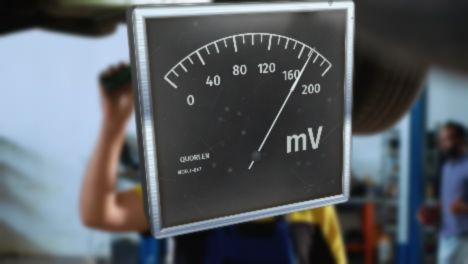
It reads value=170 unit=mV
